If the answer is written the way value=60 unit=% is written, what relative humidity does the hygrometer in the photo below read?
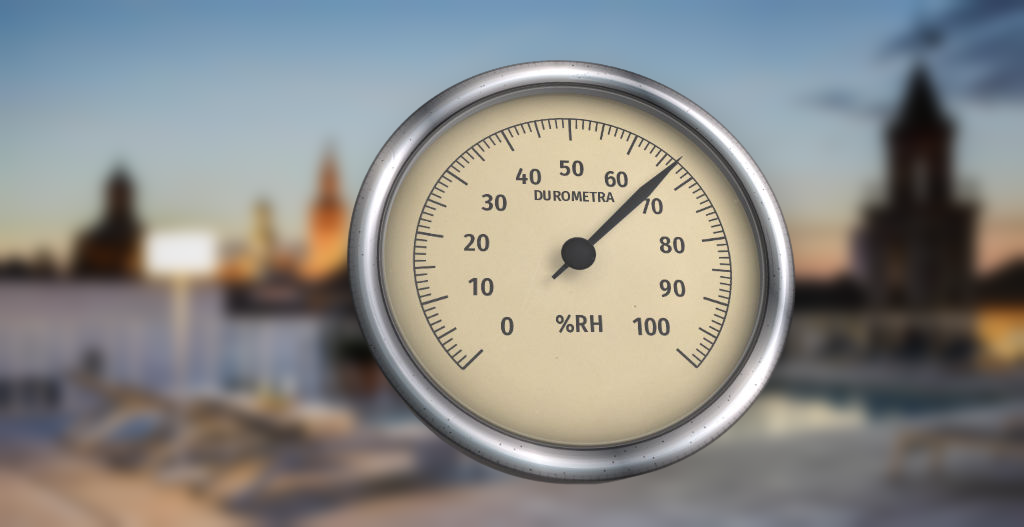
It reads value=67 unit=%
